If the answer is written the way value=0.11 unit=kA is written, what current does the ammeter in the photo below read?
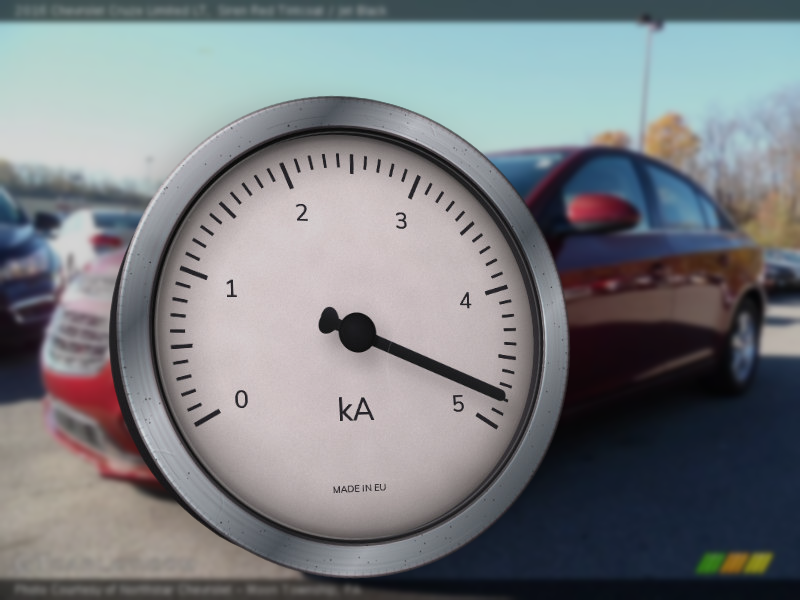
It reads value=4.8 unit=kA
